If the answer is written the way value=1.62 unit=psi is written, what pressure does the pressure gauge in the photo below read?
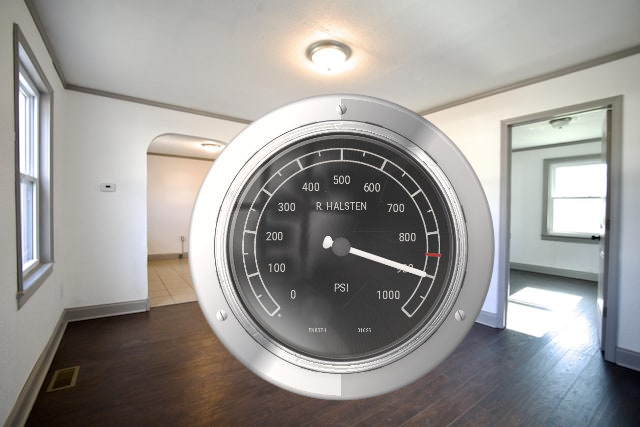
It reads value=900 unit=psi
